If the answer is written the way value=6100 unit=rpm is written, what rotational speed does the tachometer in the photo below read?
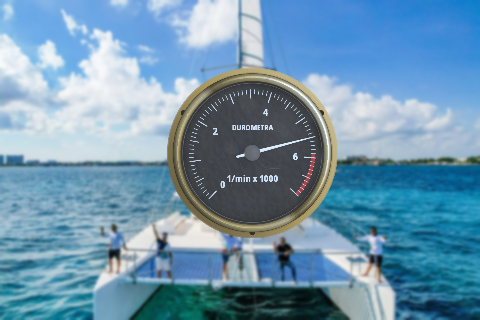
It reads value=5500 unit=rpm
